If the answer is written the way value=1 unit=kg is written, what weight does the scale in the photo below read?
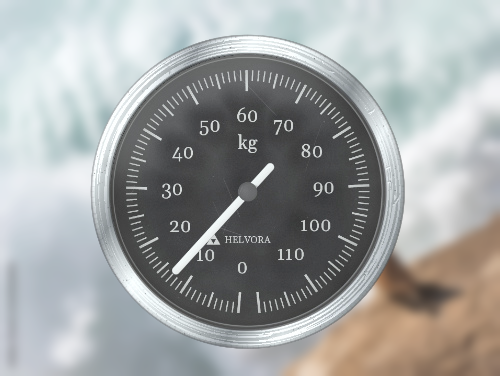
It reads value=13 unit=kg
